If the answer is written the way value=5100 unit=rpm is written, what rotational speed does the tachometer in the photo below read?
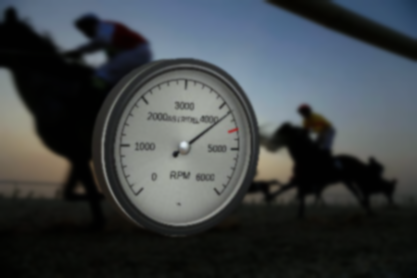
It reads value=4200 unit=rpm
